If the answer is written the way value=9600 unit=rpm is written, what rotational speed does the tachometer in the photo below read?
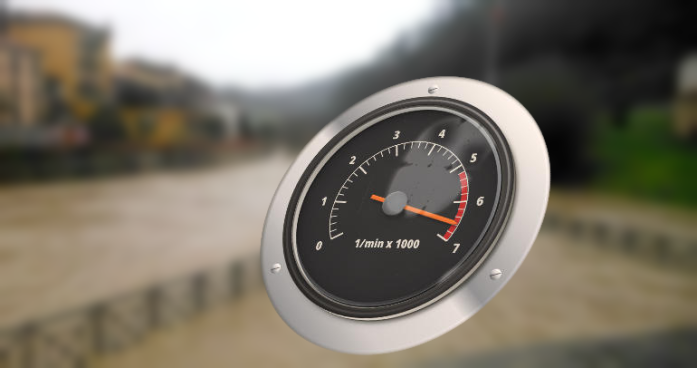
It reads value=6600 unit=rpm
